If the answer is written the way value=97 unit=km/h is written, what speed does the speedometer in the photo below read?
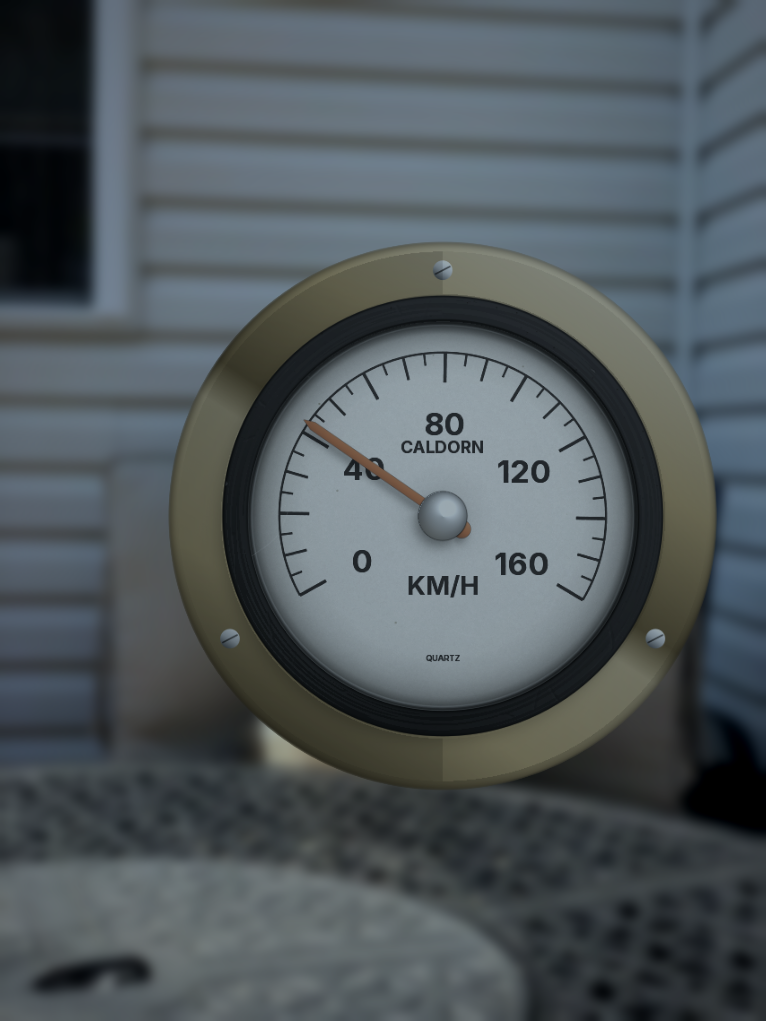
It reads value=42.5 unit=km/h
